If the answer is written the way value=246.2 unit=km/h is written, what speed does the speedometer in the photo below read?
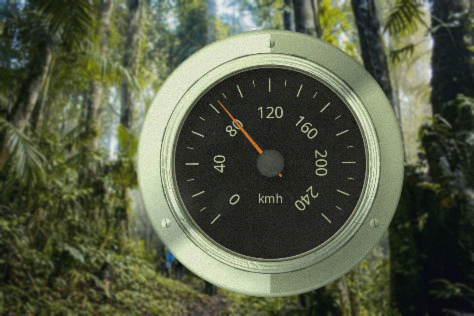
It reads value=85 unit=km/h
